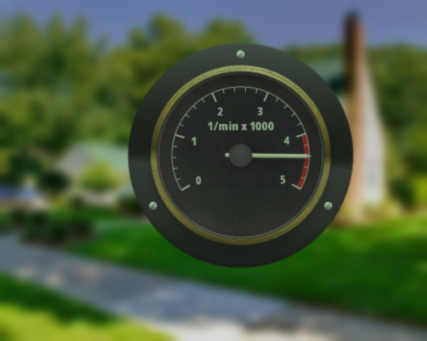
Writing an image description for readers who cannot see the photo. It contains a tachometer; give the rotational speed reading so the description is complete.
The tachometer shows 4400 rpm
